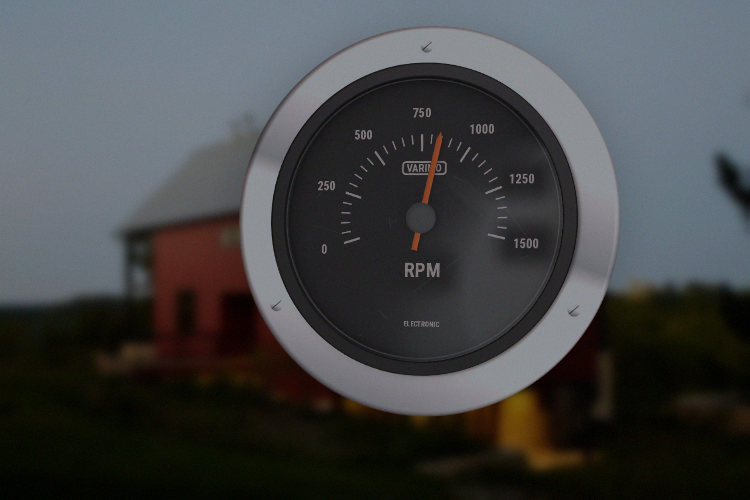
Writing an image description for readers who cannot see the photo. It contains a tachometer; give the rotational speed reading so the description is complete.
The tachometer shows 850 rpm
